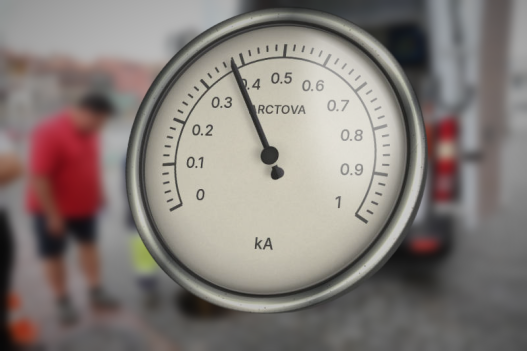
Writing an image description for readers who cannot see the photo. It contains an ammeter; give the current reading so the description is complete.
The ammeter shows 0.38 kA
